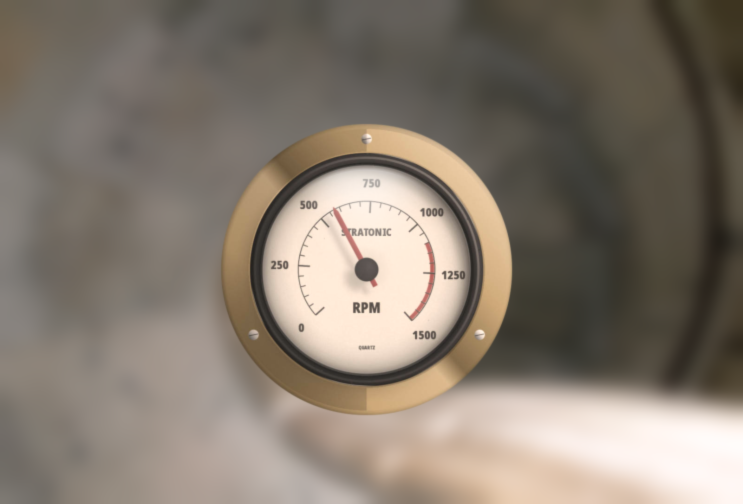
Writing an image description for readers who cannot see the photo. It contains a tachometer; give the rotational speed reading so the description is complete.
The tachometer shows 575 rpm
